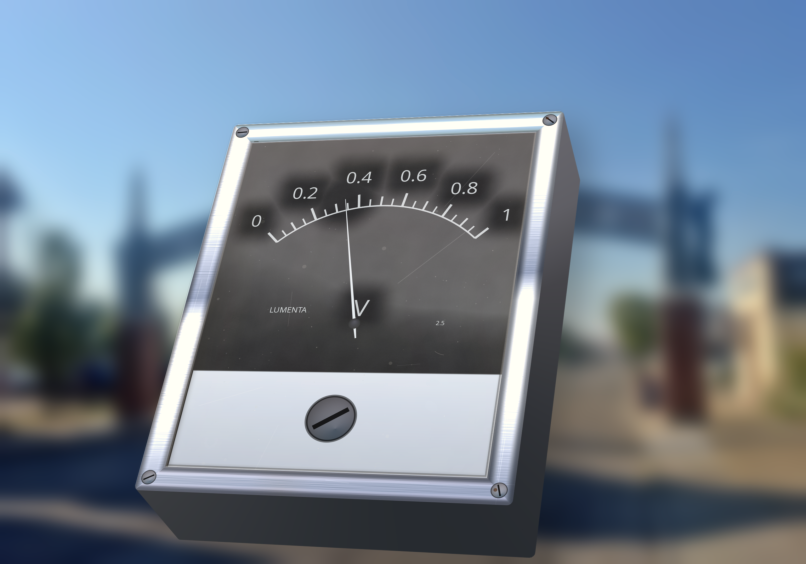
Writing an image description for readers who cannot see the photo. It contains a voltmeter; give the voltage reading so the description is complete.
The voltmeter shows 0.35 V
